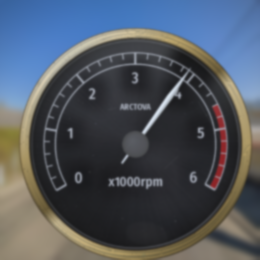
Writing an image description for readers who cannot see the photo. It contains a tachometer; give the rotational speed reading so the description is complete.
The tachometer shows 3900 rpm
